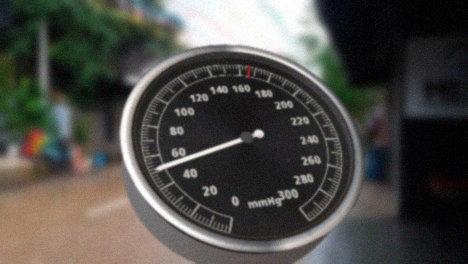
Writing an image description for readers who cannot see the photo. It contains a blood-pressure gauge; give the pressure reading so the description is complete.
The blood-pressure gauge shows 50 mmHg
